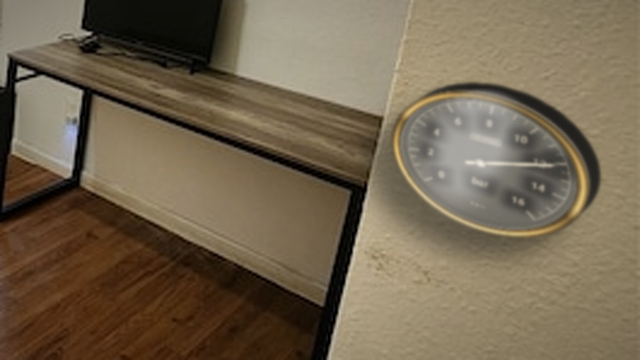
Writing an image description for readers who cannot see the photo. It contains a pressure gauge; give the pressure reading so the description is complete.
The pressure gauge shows 12 bar
